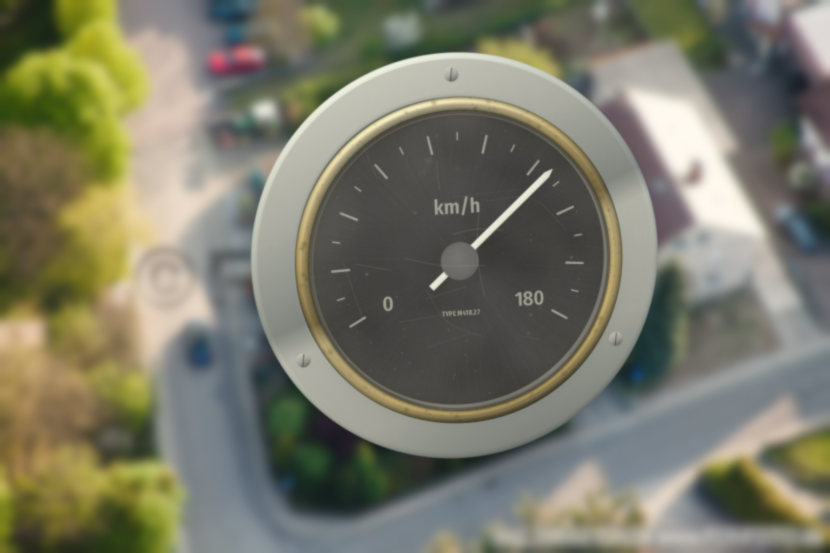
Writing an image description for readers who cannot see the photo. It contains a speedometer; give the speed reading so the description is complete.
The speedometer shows 125 km/h
